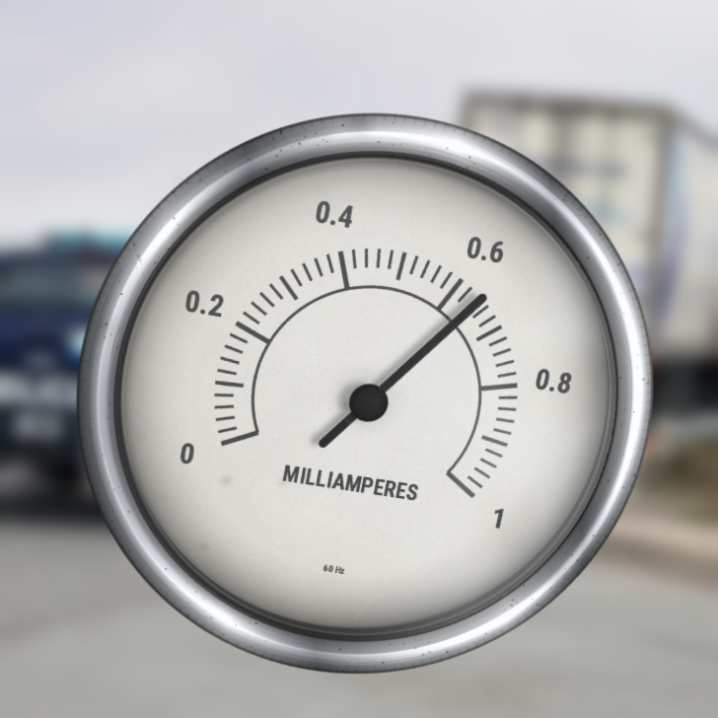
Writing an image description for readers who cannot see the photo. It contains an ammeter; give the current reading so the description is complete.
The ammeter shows 0.64 mA
